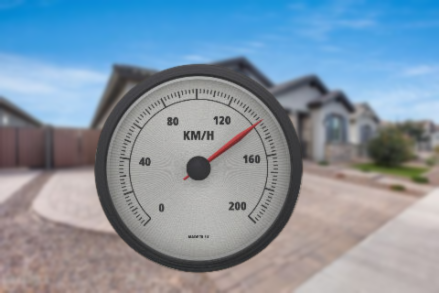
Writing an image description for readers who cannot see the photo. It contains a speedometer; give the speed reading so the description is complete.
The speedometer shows 140 km/h
